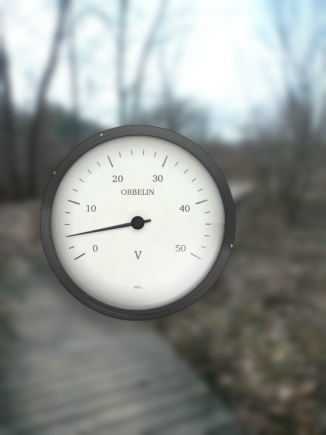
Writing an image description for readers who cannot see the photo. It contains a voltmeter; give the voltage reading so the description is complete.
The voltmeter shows 4 V
